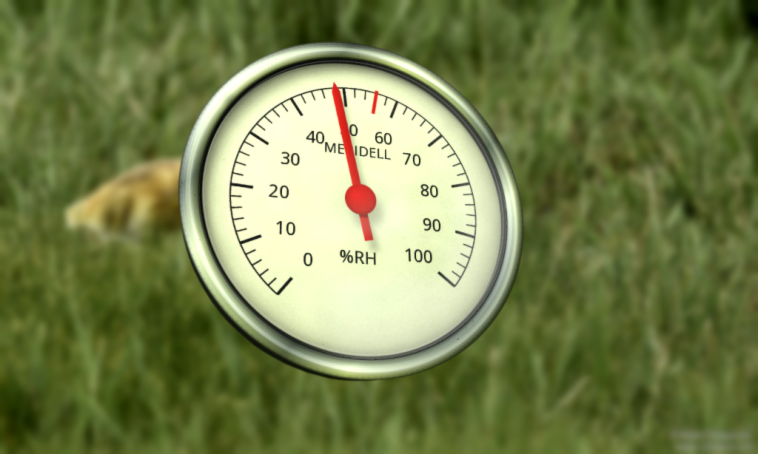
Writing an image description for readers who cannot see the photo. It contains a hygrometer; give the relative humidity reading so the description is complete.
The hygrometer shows 48 %
